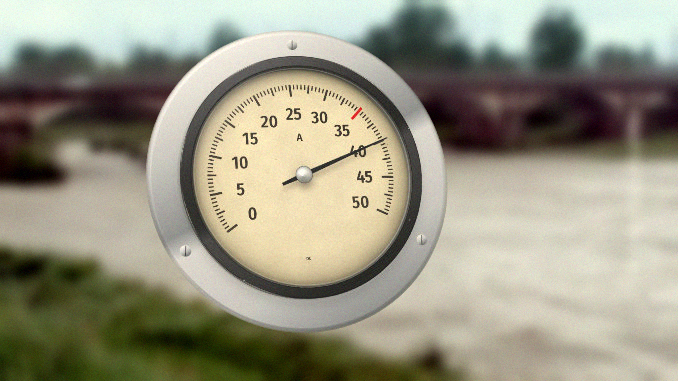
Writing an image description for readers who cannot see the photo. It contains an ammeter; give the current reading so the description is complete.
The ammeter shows 40 A
